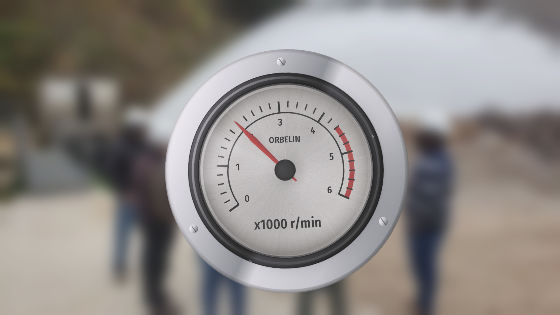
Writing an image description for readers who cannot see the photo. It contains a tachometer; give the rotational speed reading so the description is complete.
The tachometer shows 2000 rpm
